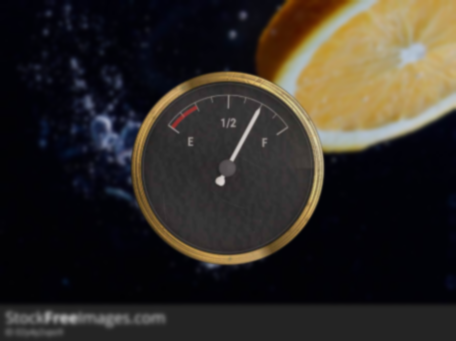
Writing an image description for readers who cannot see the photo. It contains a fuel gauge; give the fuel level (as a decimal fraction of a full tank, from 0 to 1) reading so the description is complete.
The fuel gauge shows 0.75
